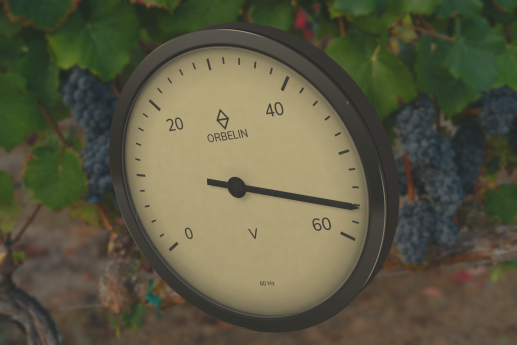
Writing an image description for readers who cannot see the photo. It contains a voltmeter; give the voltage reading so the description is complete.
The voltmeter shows 56 V
